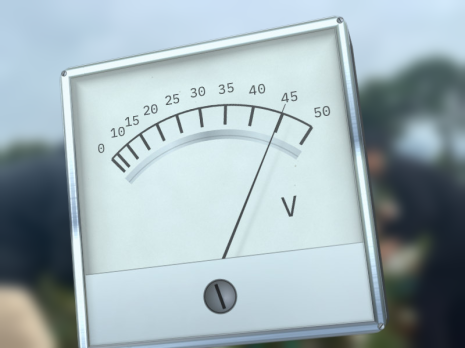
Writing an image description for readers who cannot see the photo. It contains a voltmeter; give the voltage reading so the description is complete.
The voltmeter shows 45 V
